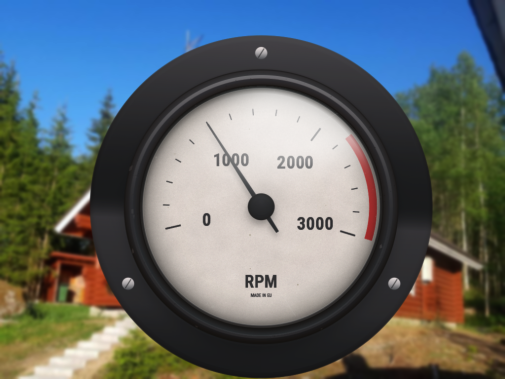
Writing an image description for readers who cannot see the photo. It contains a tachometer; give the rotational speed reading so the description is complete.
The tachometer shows 1000 rpm
